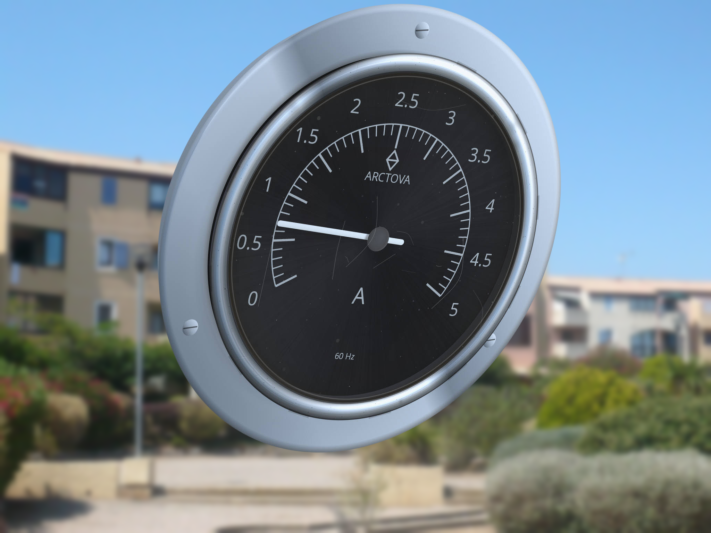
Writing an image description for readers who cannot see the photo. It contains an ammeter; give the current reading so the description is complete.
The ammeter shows 0.7 A
